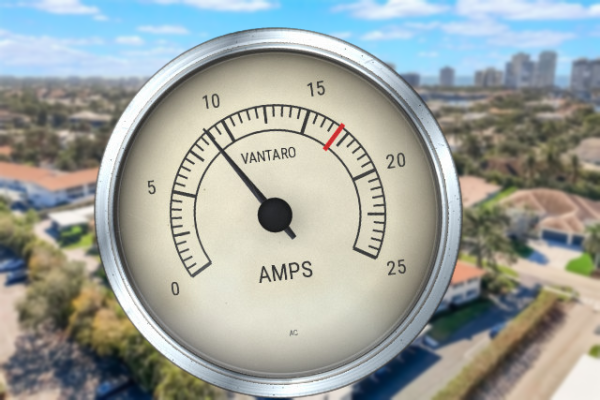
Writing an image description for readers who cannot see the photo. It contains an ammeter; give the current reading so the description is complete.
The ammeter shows 9 A
